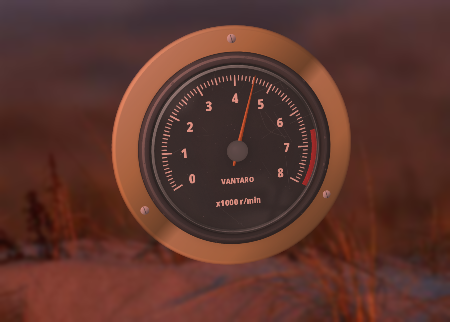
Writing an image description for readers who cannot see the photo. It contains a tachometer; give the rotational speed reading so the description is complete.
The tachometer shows 4500 rpm
